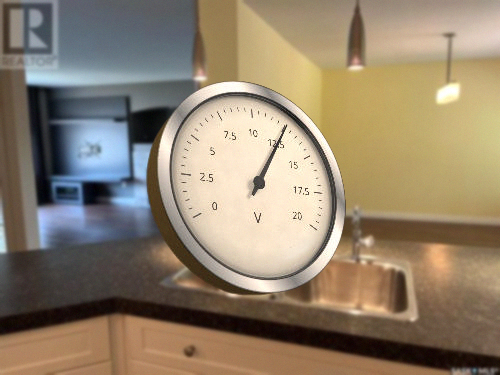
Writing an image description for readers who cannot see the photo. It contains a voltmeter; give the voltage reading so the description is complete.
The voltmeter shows 12.5 V
